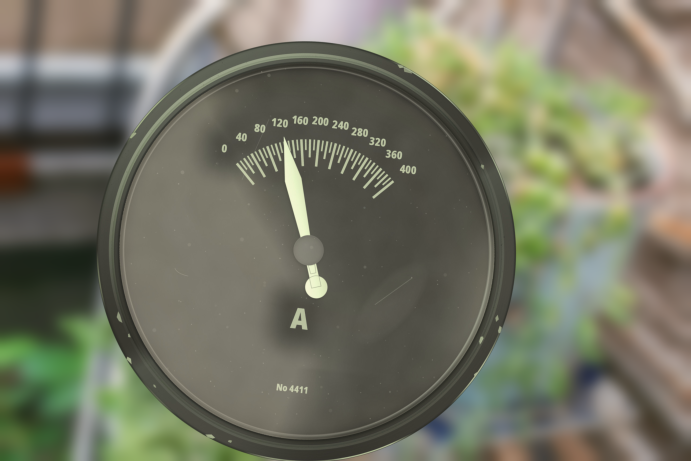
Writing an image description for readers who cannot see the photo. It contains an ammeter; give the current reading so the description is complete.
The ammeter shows 120 A
